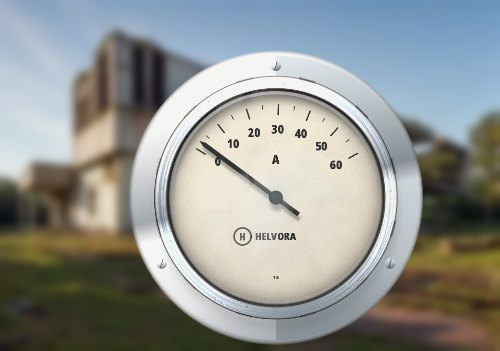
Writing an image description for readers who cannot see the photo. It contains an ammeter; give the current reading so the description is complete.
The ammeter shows 2.5 A
